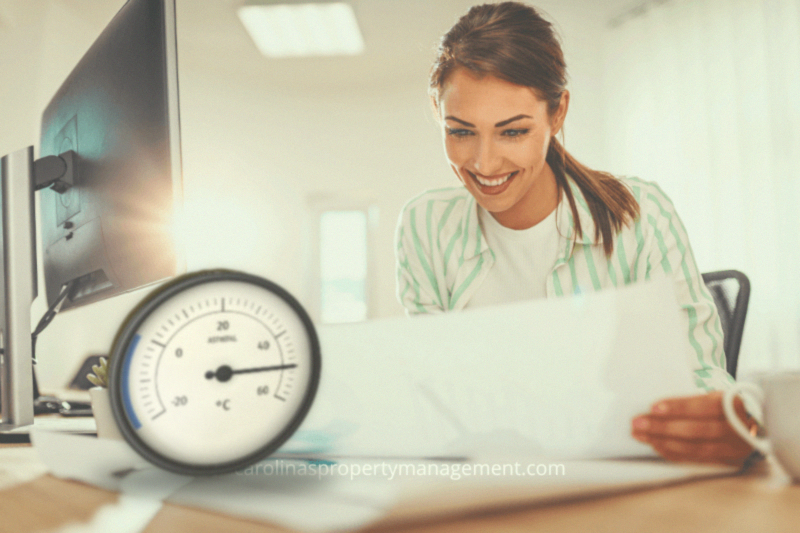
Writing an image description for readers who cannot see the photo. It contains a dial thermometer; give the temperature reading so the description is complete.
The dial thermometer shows 50 °C
